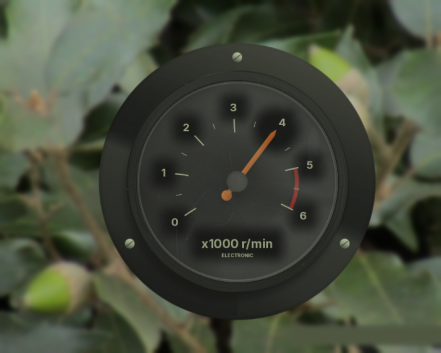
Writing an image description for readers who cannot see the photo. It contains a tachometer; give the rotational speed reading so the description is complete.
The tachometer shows 4000 rpm
